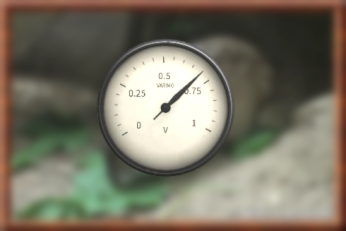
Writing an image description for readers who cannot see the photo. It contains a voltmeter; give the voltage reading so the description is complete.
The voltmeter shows 0.7 V
